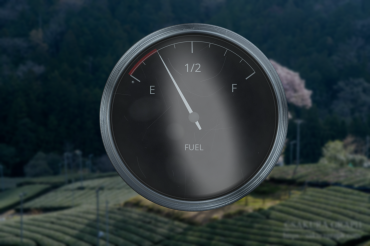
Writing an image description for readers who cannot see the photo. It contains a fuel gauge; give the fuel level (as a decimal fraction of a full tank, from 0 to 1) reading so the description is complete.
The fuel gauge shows 0.25
